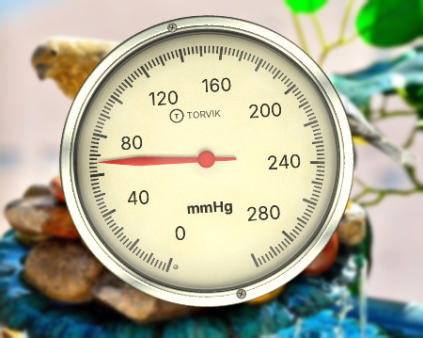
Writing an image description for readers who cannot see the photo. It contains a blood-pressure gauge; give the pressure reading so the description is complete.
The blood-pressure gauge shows 66 mmHg
